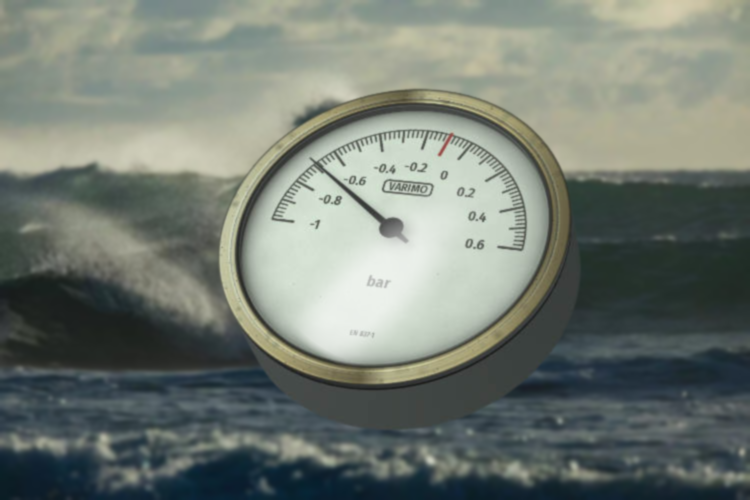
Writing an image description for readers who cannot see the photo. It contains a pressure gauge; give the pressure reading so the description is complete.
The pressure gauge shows -0.7 bar
